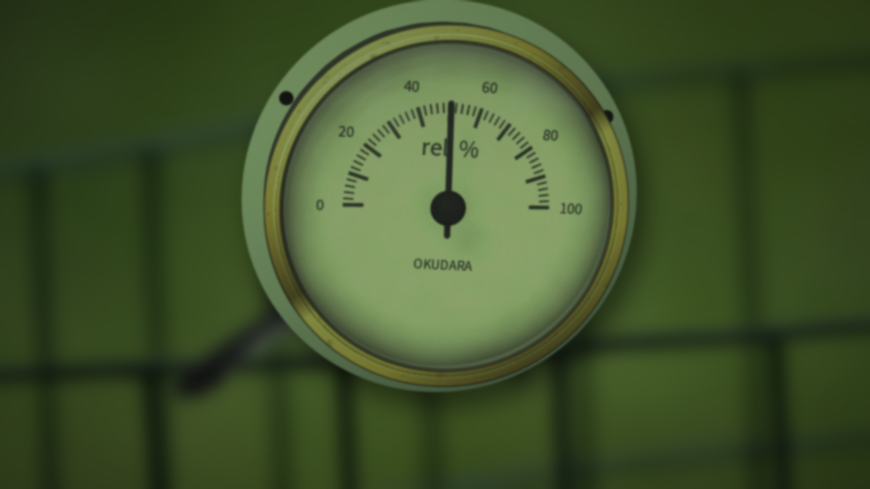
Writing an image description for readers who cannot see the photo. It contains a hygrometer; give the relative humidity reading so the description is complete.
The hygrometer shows 50 %
